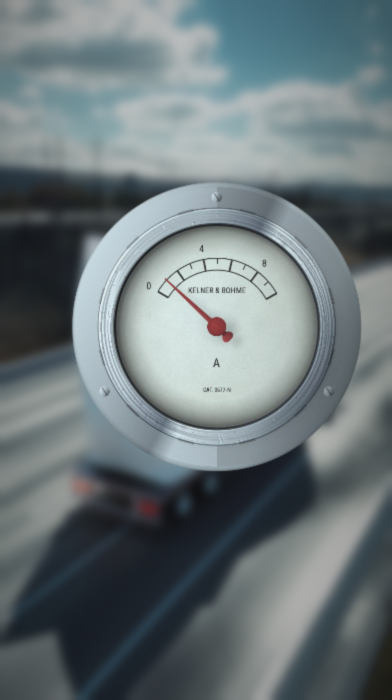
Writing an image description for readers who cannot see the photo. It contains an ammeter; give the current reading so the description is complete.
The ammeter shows 1 A
